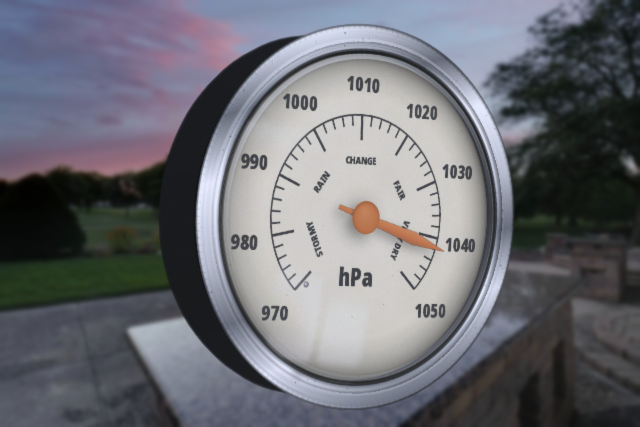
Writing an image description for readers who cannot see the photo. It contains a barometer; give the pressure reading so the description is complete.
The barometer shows 1042 hPa
